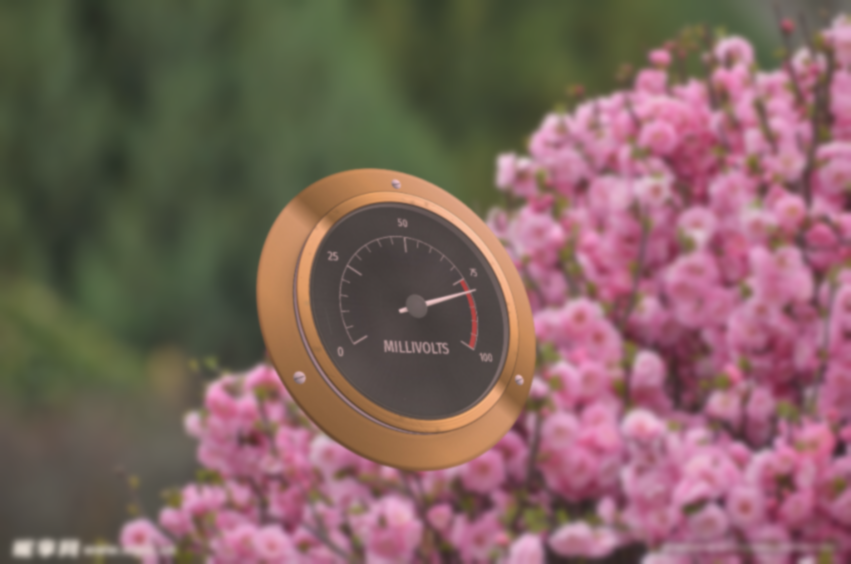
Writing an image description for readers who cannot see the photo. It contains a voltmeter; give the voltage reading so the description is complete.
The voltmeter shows 80 mV
